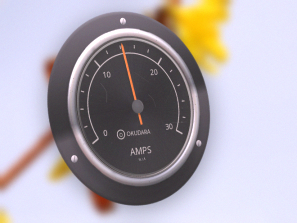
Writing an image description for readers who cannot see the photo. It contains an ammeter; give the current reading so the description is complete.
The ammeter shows 14 A
